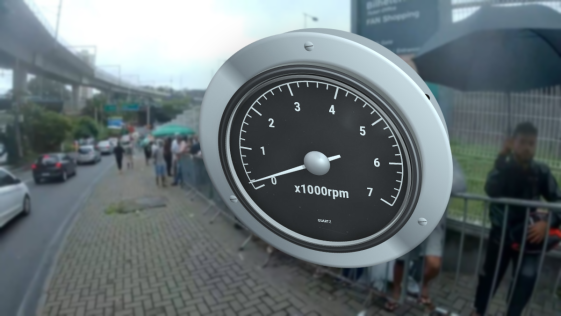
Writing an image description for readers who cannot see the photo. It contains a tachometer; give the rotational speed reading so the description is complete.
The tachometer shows 200 rpm
